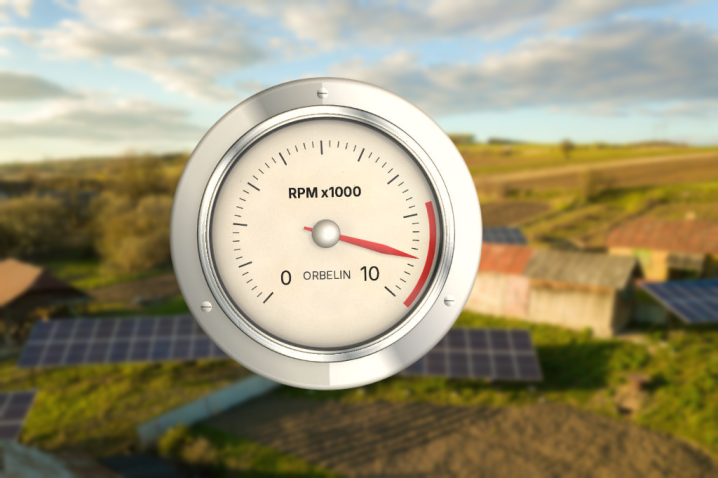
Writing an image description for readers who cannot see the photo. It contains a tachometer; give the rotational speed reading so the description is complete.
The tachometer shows 9000 rpm
